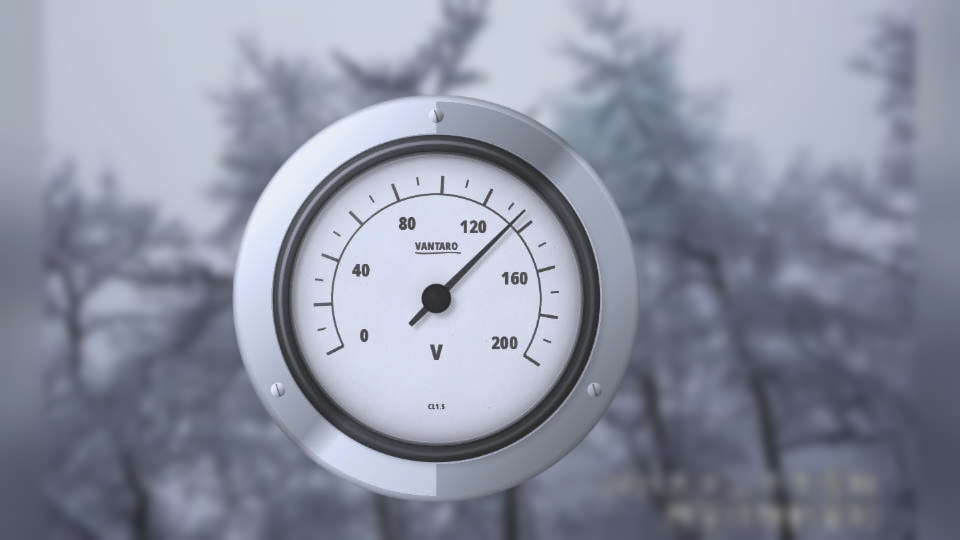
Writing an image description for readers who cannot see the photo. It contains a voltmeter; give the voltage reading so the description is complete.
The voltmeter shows 135 V
